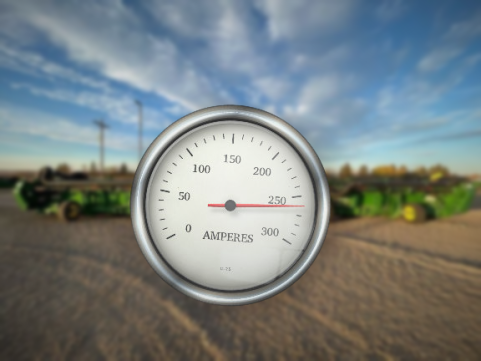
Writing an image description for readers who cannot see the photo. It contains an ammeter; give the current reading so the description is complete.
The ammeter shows 260 A
